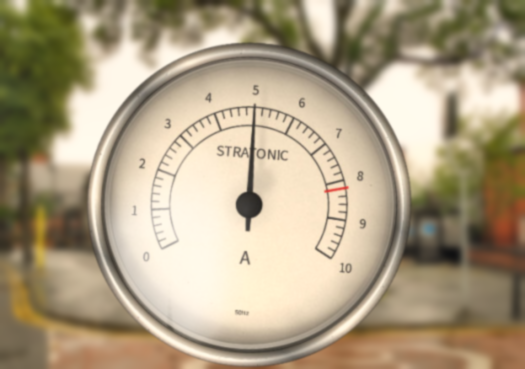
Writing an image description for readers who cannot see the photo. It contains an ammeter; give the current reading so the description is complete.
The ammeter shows 5 A
